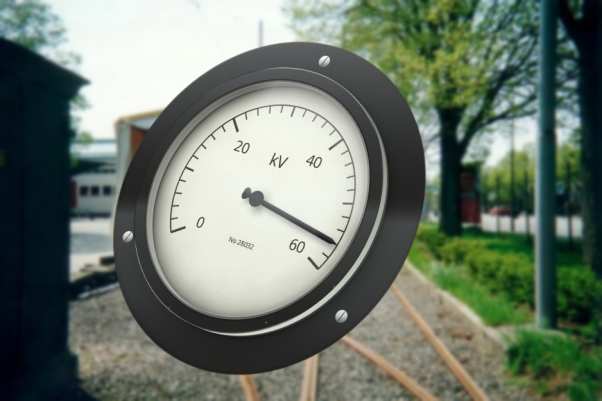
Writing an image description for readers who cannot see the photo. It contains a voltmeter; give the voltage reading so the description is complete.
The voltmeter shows 56 kV
